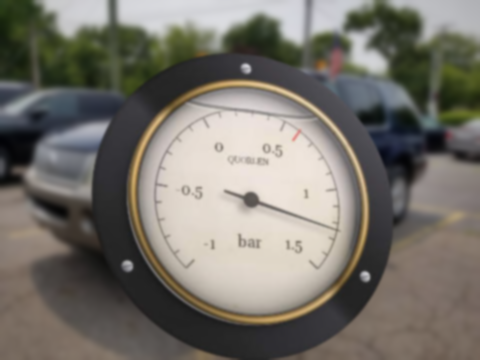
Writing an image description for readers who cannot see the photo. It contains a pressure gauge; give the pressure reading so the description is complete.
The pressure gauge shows 1.25 bar
